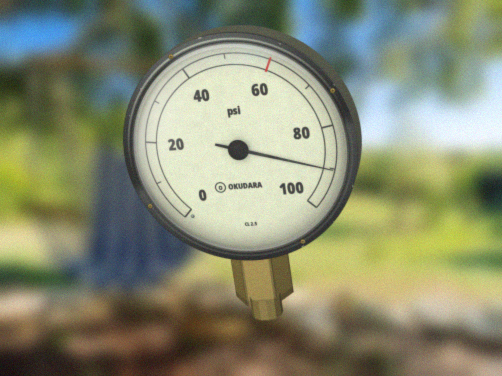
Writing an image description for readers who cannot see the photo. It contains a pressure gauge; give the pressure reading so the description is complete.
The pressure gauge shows 90 psi
